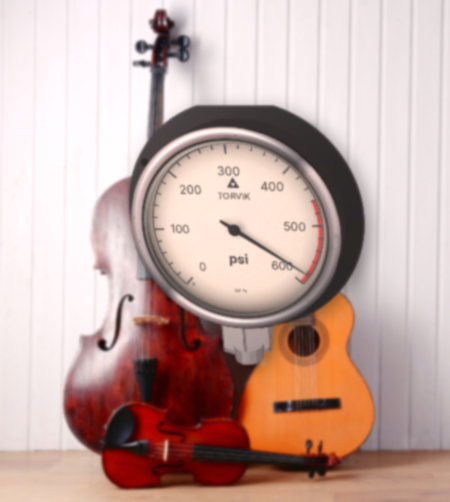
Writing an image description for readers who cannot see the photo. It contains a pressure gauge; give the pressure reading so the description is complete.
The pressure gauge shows 580 psi
